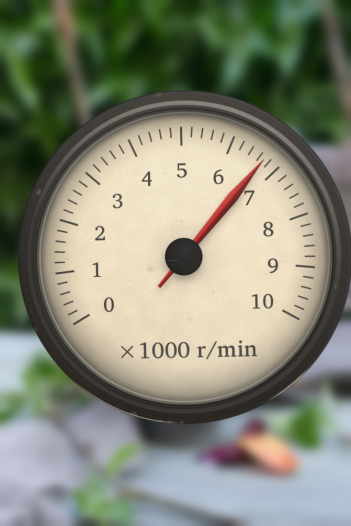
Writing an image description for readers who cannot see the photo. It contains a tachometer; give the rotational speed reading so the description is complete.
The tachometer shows 6700 rpm
